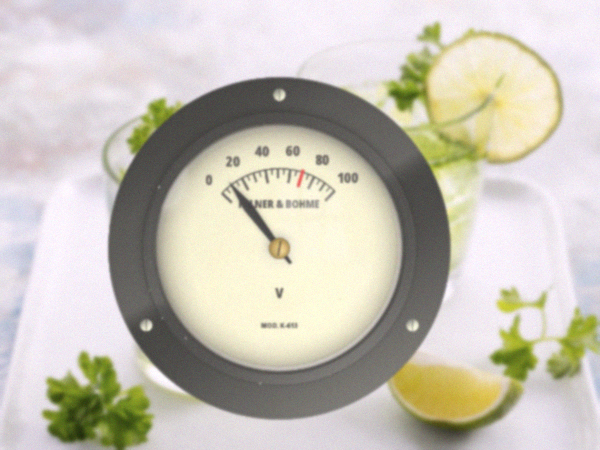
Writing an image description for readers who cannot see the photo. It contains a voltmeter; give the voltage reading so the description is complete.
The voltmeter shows 10 V
